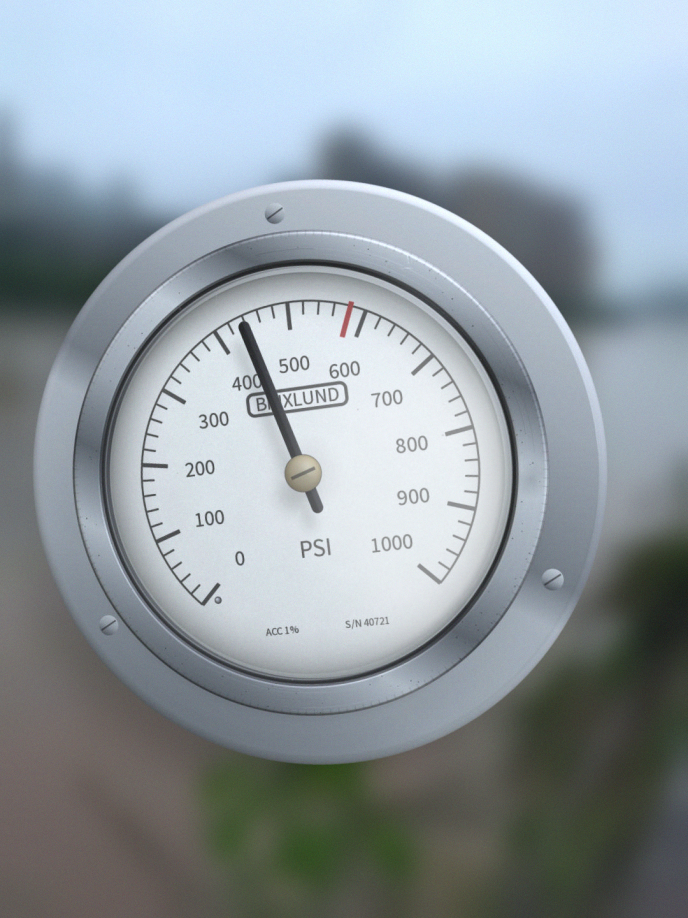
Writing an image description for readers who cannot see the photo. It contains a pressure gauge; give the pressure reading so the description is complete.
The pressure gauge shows 440 psi
